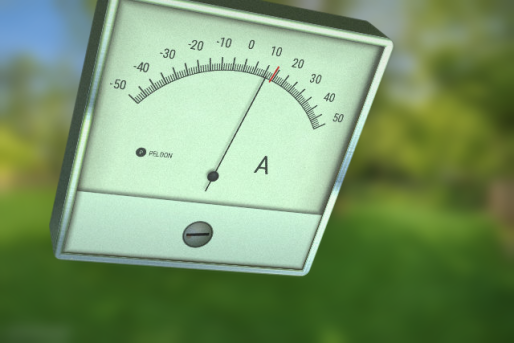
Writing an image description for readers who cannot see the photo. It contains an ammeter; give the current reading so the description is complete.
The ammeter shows 10 A
